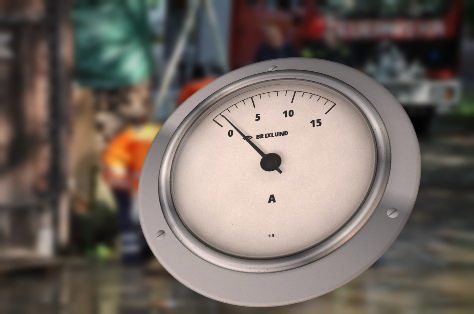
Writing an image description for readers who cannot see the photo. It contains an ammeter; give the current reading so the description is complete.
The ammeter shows 1 A
